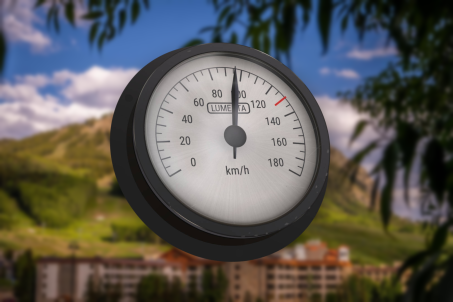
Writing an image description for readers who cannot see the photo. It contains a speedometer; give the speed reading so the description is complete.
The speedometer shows 95 km/h
